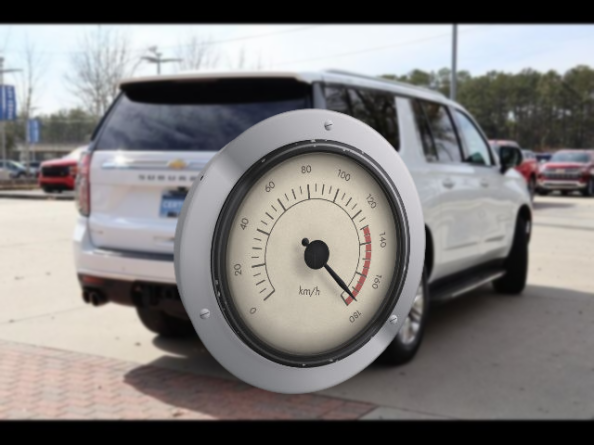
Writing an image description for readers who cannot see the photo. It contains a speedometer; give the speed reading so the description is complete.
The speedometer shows 175 km/h
